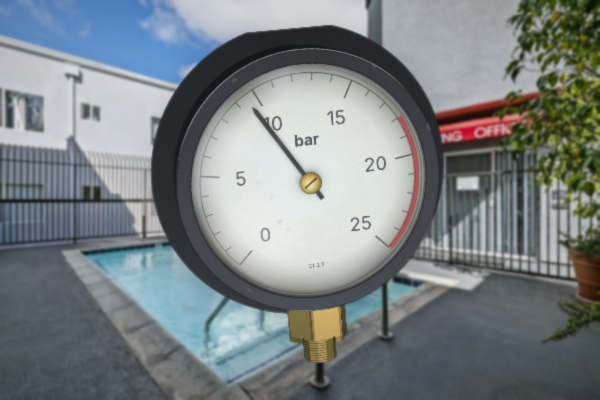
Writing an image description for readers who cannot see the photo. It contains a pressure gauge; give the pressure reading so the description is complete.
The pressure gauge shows 9.5 bar
